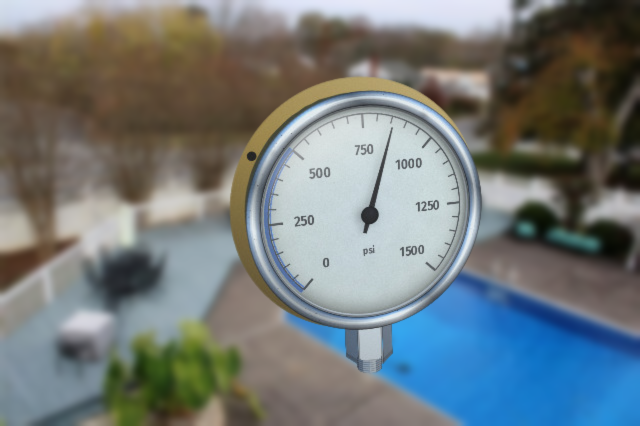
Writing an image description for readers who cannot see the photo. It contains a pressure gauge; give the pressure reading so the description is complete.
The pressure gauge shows 850 psi
